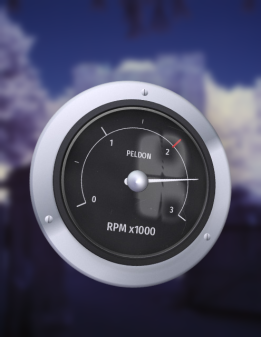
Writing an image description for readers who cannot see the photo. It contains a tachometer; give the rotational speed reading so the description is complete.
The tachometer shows 2500 rpm
